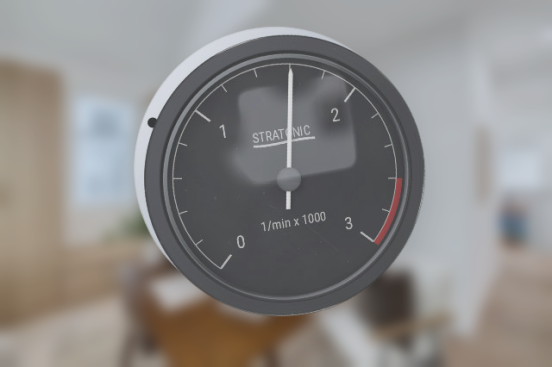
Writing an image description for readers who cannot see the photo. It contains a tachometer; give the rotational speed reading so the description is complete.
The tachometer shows 1600 rpm
